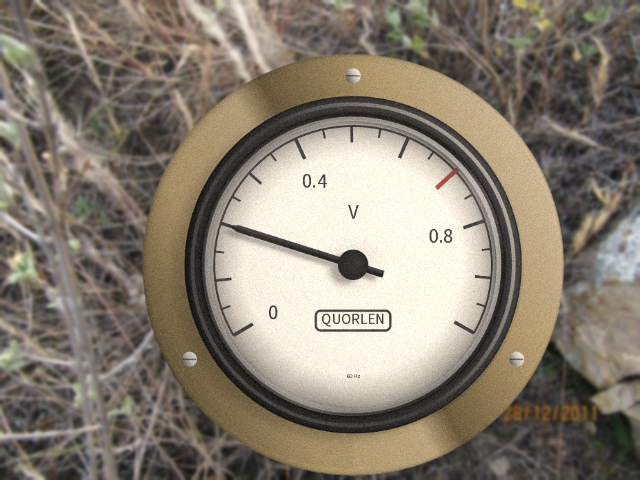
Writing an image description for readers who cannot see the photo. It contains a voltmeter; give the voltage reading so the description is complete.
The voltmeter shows 0.2 V
